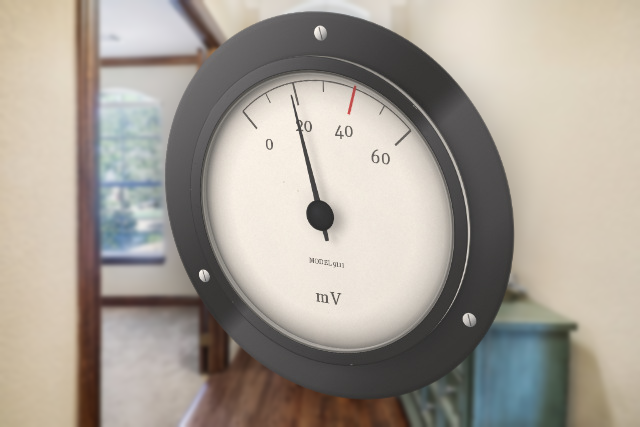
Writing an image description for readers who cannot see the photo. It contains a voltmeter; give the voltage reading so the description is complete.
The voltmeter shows 20 mV
